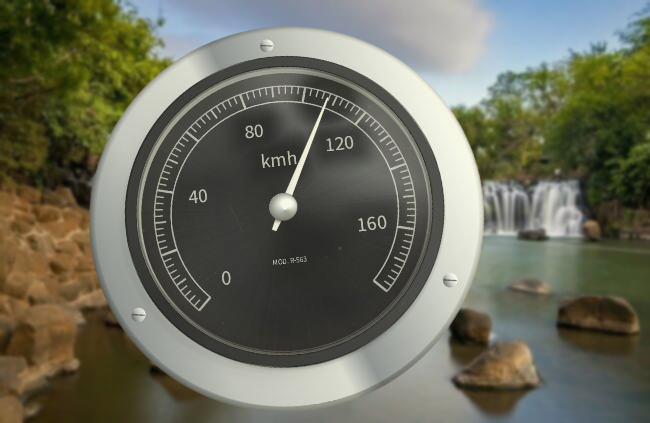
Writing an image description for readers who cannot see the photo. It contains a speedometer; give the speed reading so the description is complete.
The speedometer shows 108 km/h
